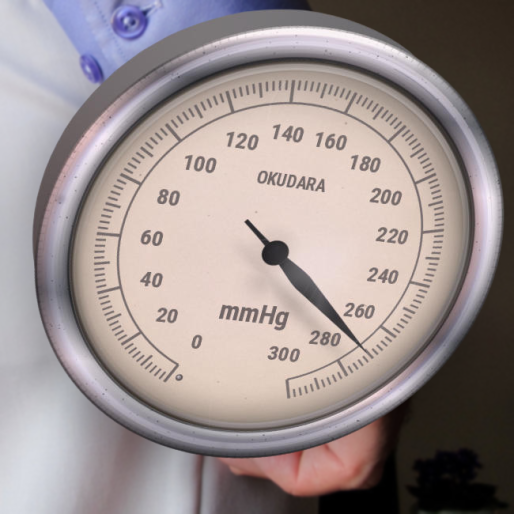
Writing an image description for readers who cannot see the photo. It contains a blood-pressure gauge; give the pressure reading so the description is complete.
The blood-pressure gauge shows 270 mmHg
